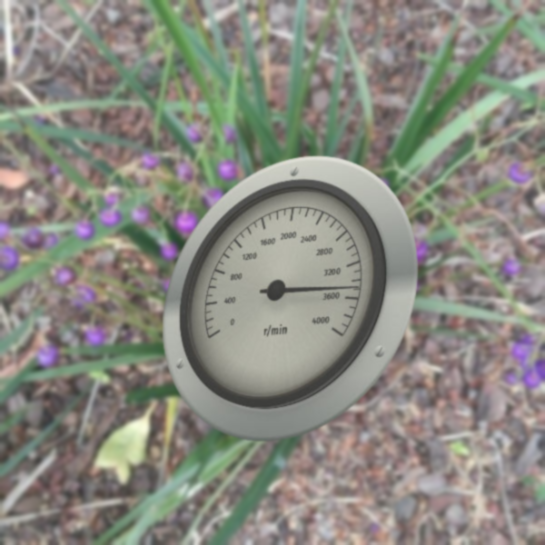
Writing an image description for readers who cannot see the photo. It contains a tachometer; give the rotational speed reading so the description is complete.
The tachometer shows 3500 rpm
